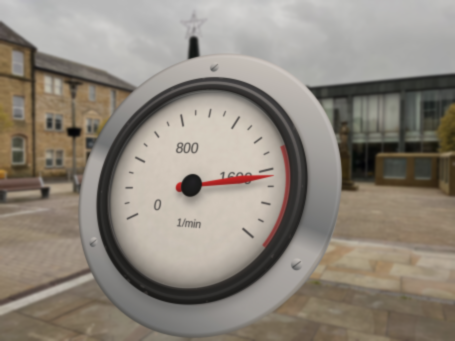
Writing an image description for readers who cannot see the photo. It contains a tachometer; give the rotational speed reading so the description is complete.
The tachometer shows 1650 rpm
